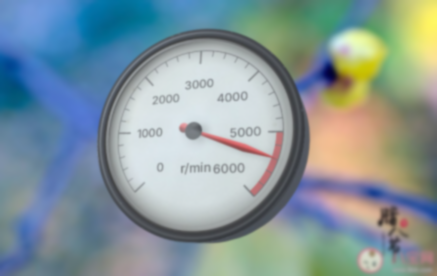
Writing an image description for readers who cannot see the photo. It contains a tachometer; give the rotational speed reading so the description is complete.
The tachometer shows 5400 rpm
